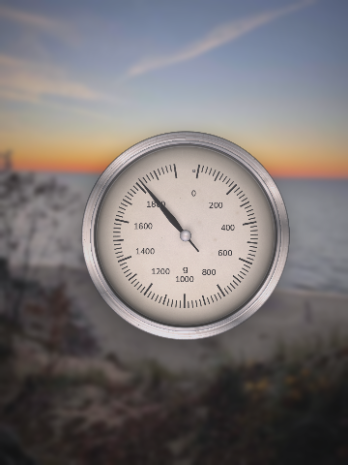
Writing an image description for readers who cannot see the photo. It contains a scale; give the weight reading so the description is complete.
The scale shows 1820 g
